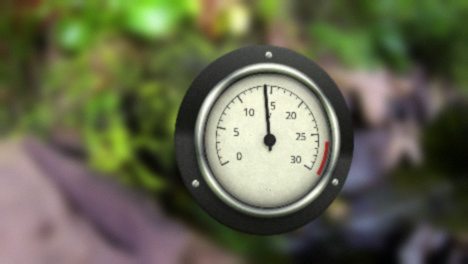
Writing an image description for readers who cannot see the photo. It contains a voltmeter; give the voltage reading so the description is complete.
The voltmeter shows 14 V
